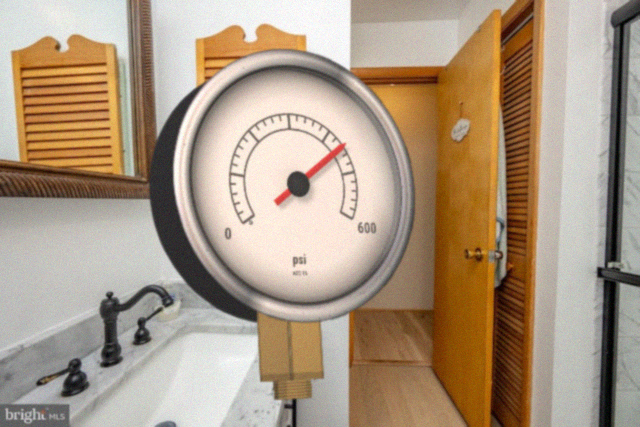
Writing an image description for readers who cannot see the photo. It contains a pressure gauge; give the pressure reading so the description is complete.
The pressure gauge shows 440 psi
